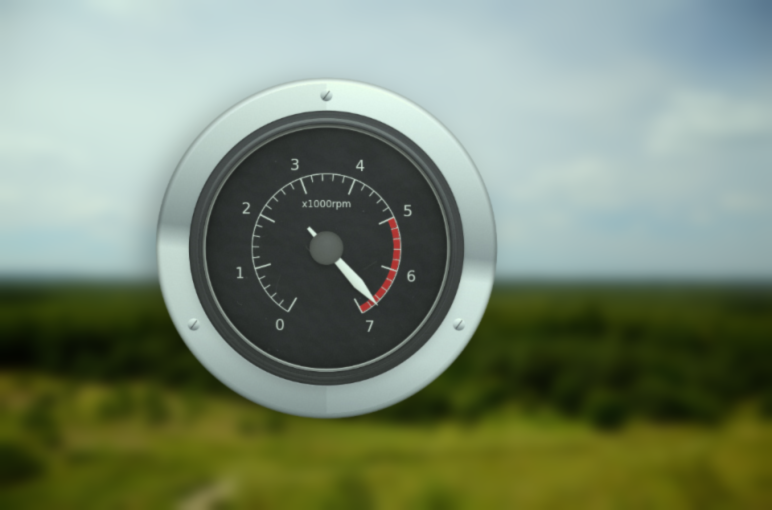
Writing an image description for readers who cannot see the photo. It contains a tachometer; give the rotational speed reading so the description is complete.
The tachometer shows 6700 rpm
